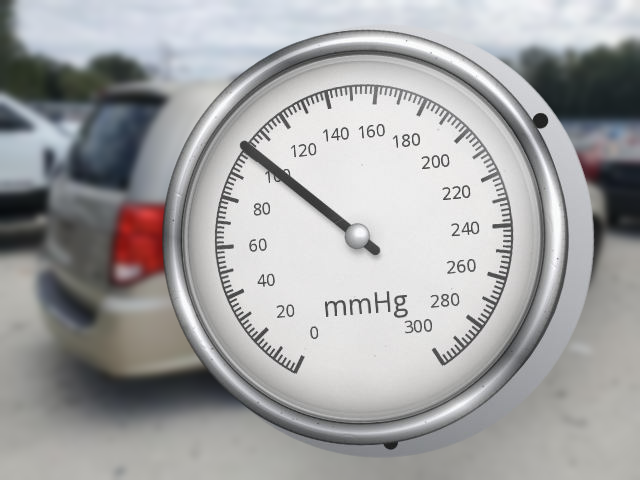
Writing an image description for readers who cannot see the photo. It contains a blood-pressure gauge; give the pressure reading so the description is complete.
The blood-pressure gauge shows 102 mmHg
